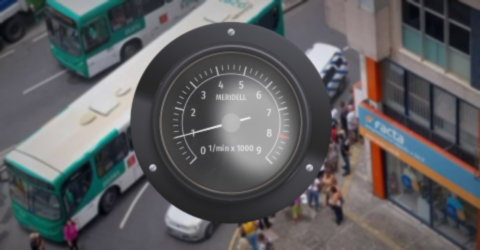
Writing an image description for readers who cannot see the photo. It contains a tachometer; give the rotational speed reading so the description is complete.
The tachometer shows 1000 rpm
